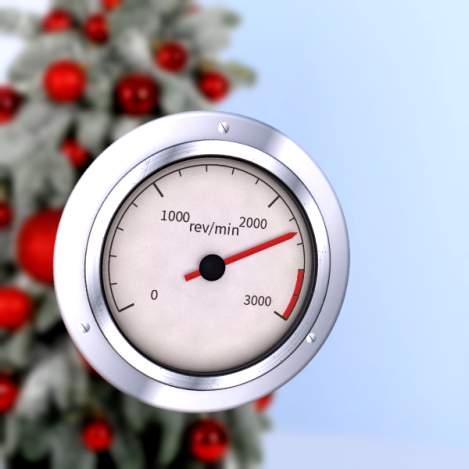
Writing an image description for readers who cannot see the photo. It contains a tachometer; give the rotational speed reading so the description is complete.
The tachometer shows 2300 rpm
